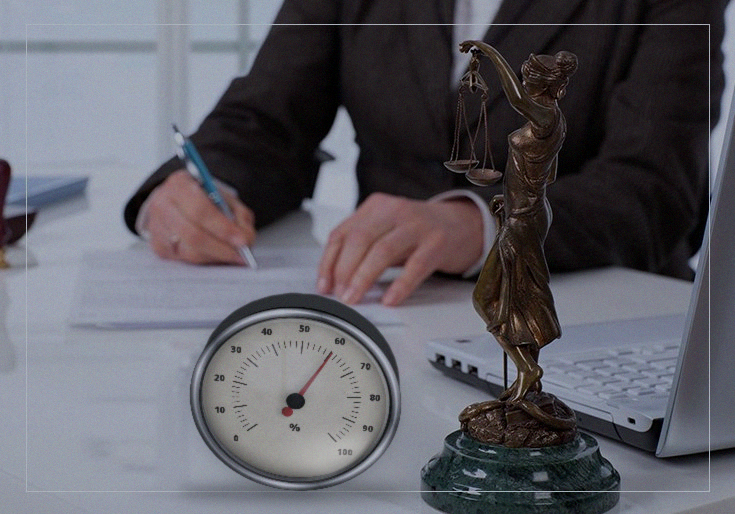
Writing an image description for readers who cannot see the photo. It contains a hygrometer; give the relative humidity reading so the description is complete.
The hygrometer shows 60 %
